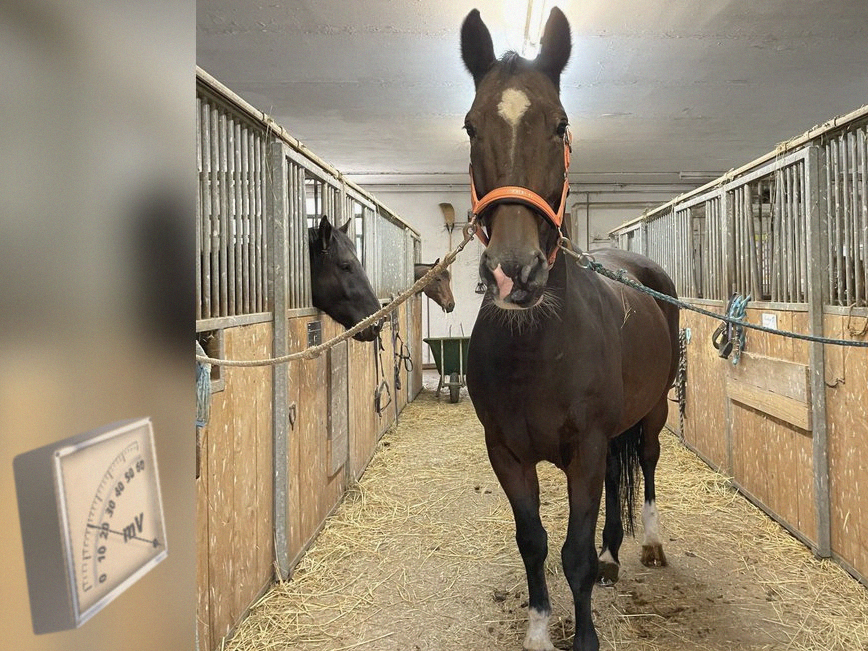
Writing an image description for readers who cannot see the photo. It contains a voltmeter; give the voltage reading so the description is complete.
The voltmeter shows 20 mV
